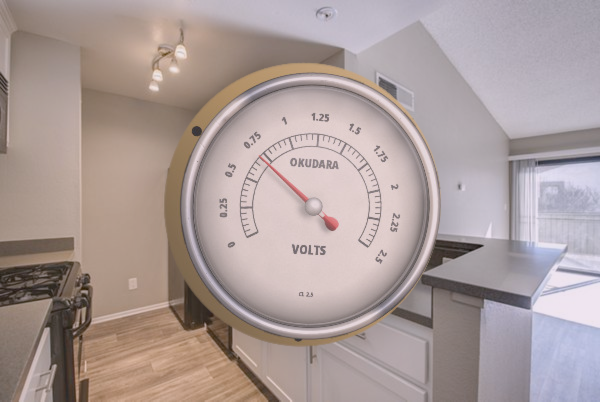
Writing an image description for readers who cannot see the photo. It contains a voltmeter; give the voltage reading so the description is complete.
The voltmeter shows 0.7 V
